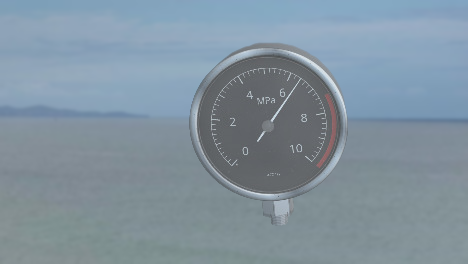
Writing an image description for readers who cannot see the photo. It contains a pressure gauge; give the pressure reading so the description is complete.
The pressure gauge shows 6.4 MPa
